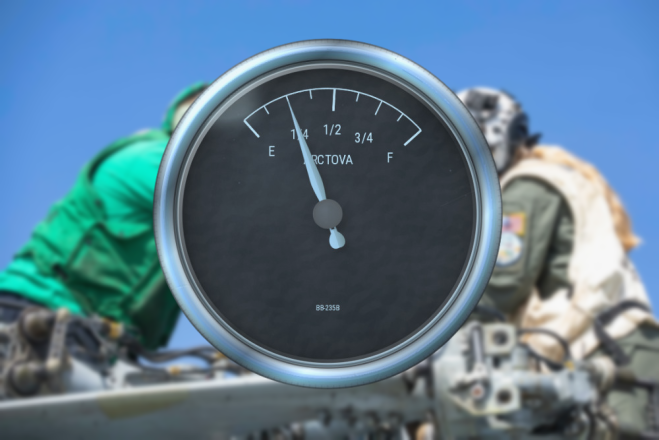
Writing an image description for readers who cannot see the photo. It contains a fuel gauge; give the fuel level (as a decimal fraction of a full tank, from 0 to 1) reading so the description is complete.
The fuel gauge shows 0.25
